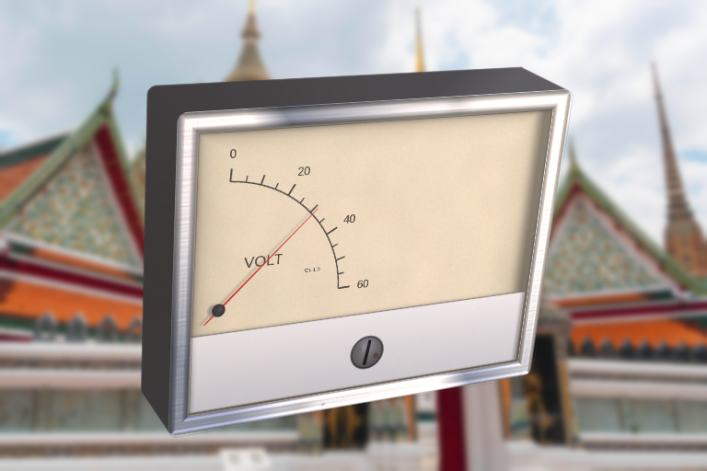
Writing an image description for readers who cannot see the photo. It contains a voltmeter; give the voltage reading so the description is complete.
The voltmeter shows 30 V
